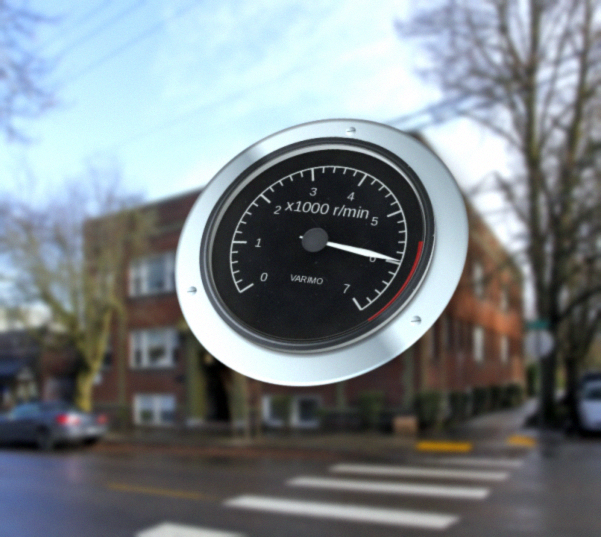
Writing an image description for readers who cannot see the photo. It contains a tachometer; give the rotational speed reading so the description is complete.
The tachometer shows 6000 rpm
